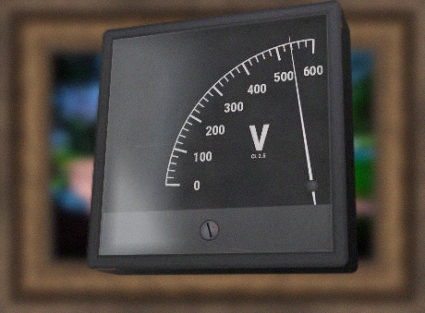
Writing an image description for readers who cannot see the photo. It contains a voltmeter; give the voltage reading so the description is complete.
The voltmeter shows 540 V
